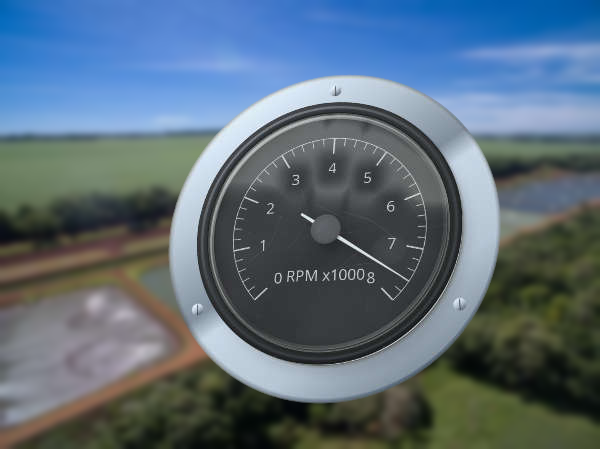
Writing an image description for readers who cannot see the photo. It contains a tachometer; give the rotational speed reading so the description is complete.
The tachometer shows 7600 rpm
